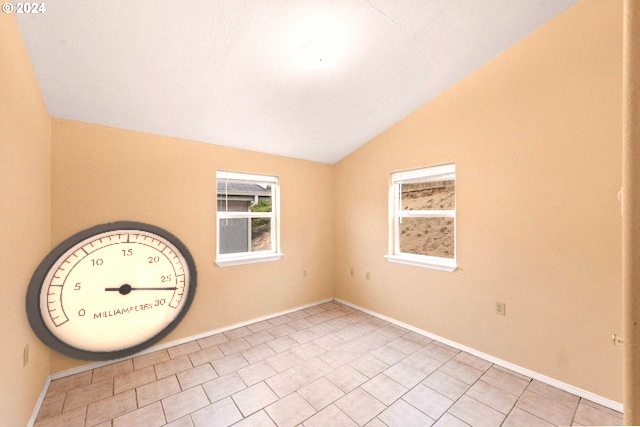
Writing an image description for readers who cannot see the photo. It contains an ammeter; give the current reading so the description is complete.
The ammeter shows 27 mA
